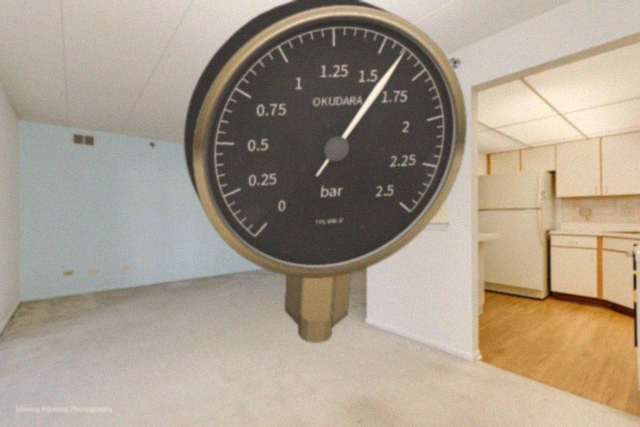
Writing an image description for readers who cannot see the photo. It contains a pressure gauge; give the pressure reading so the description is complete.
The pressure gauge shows 1.6 bar
